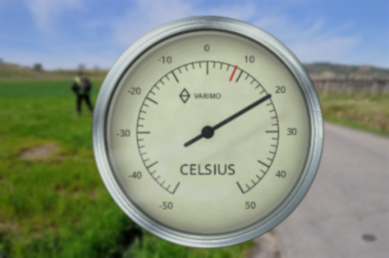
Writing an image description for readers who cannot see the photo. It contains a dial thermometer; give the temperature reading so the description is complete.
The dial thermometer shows 20 °C
